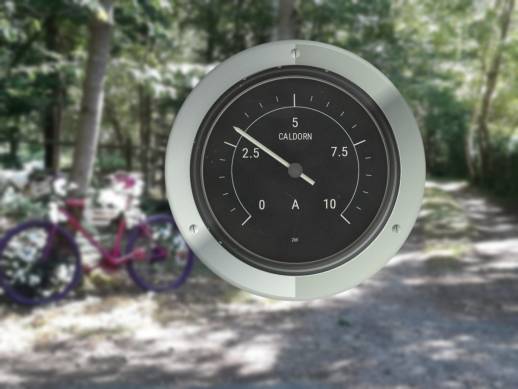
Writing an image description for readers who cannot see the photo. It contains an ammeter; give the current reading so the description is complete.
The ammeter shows 3 A
